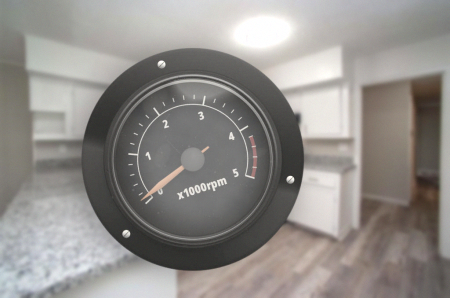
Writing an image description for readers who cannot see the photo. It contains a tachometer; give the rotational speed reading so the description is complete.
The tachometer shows 100 rpm
